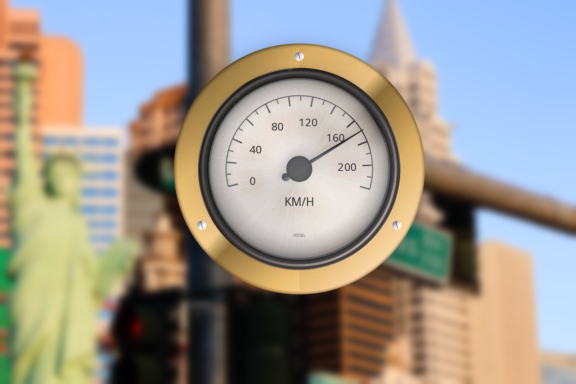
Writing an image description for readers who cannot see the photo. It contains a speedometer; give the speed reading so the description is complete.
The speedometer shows 170 km/h
